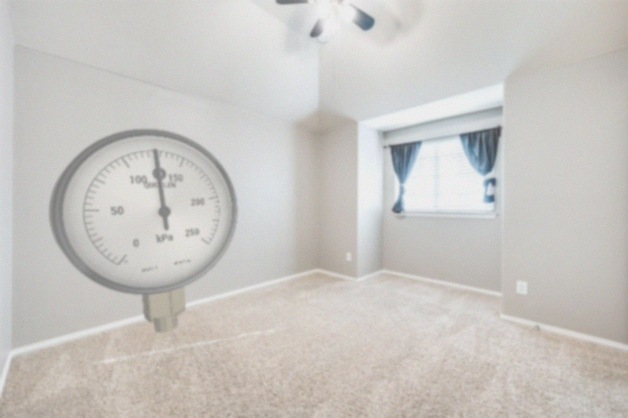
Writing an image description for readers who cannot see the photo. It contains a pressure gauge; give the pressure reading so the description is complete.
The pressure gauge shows 125 kPa
